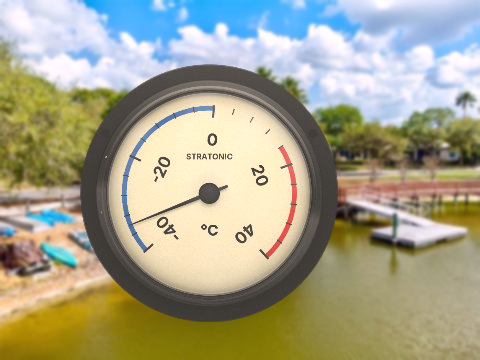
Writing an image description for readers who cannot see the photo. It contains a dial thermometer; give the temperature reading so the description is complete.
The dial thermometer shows -34 °C
